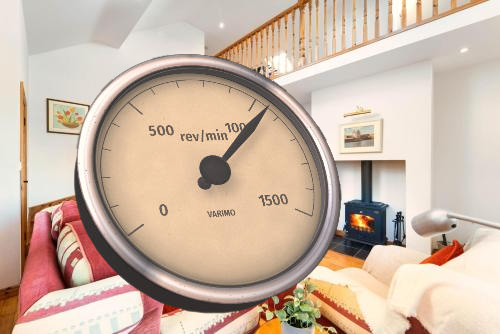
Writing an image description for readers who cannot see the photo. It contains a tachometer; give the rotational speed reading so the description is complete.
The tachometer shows 1050 rpm
